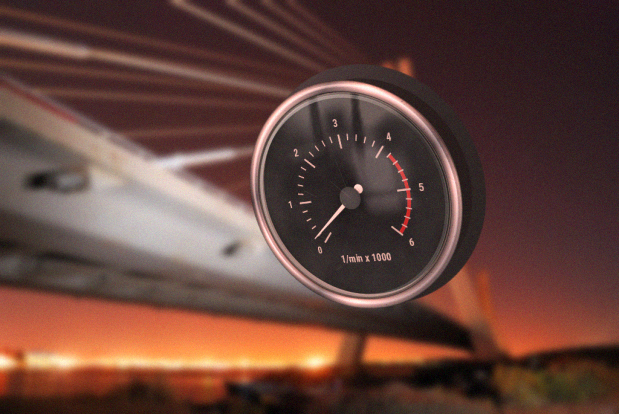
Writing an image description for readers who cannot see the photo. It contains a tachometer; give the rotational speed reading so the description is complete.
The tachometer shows 200 rpm
